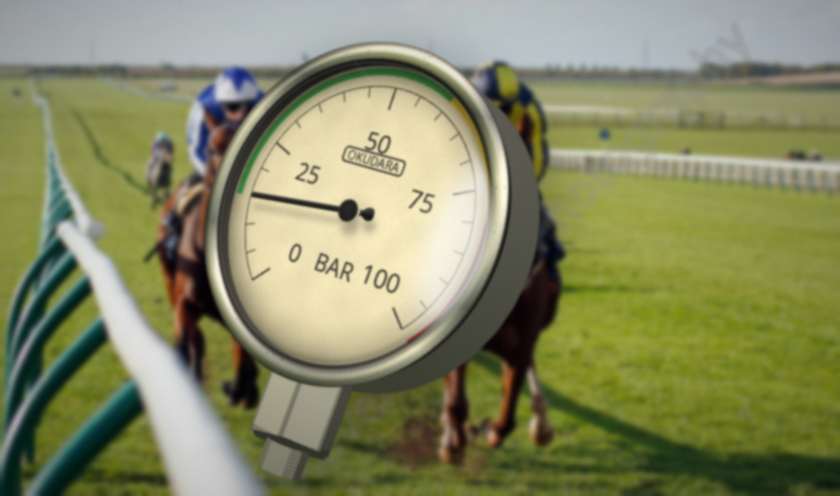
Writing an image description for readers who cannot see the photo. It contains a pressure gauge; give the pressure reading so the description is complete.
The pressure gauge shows 15 bar
